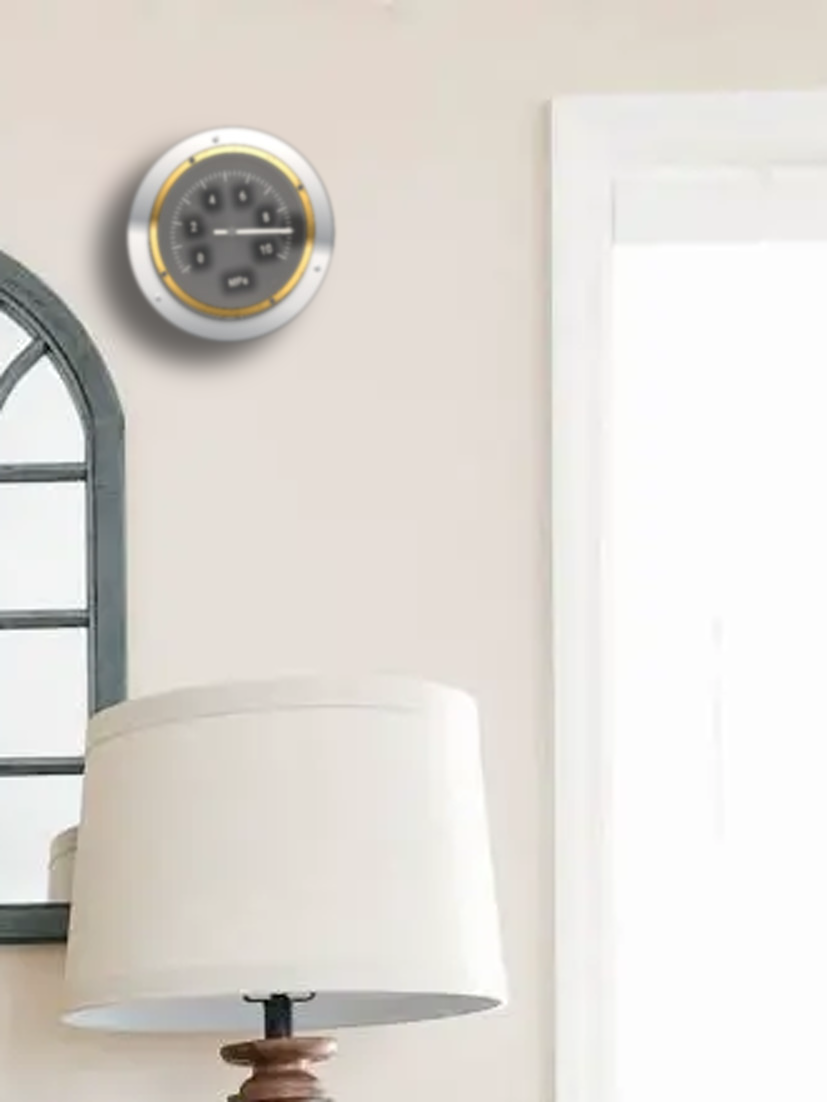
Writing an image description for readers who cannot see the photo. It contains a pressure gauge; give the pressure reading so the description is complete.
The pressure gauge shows 9 MPa
